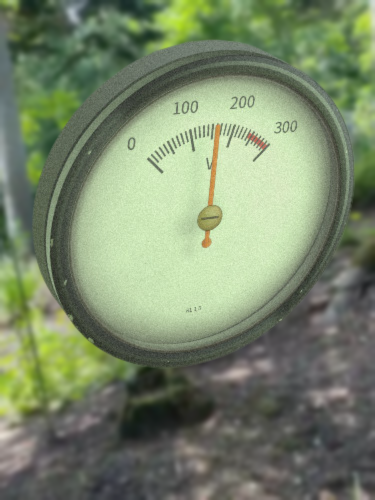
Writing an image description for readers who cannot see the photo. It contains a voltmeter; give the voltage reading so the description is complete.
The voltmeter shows 150 V
